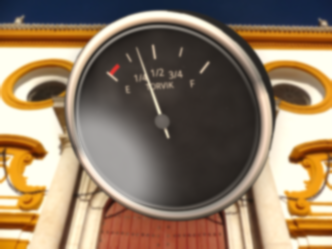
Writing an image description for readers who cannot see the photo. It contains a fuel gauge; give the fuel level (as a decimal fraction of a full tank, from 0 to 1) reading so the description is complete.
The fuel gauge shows 0.375
